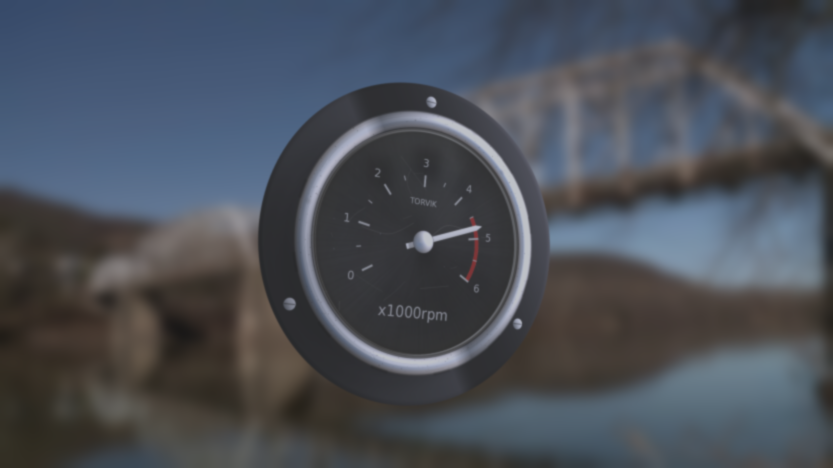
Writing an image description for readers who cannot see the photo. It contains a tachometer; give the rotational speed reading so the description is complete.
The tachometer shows 4750 rpm
